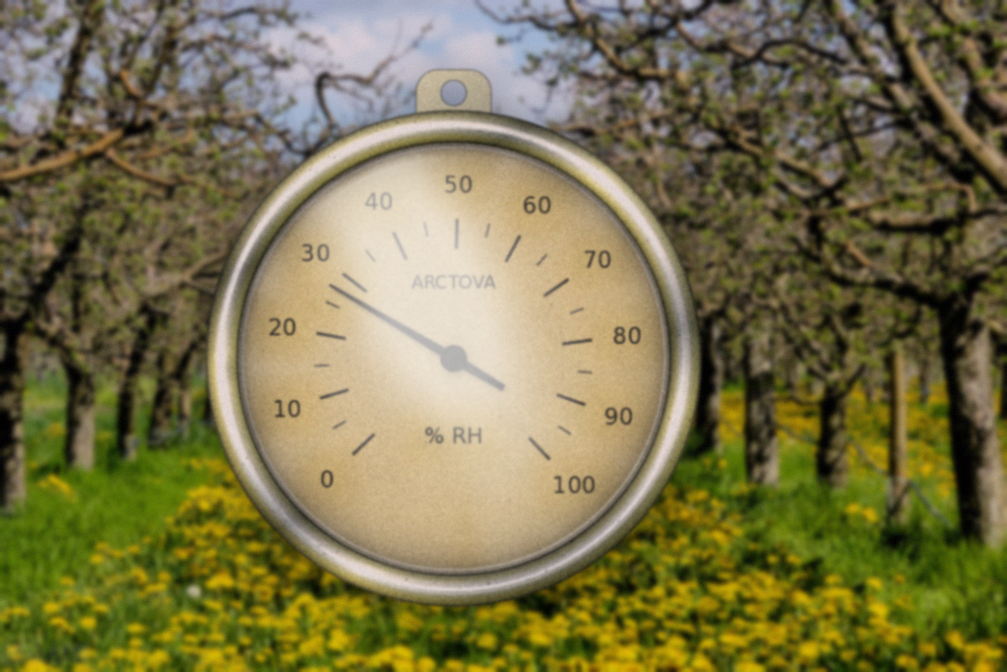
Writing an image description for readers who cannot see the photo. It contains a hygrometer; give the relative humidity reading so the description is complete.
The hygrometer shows 27.5 %
